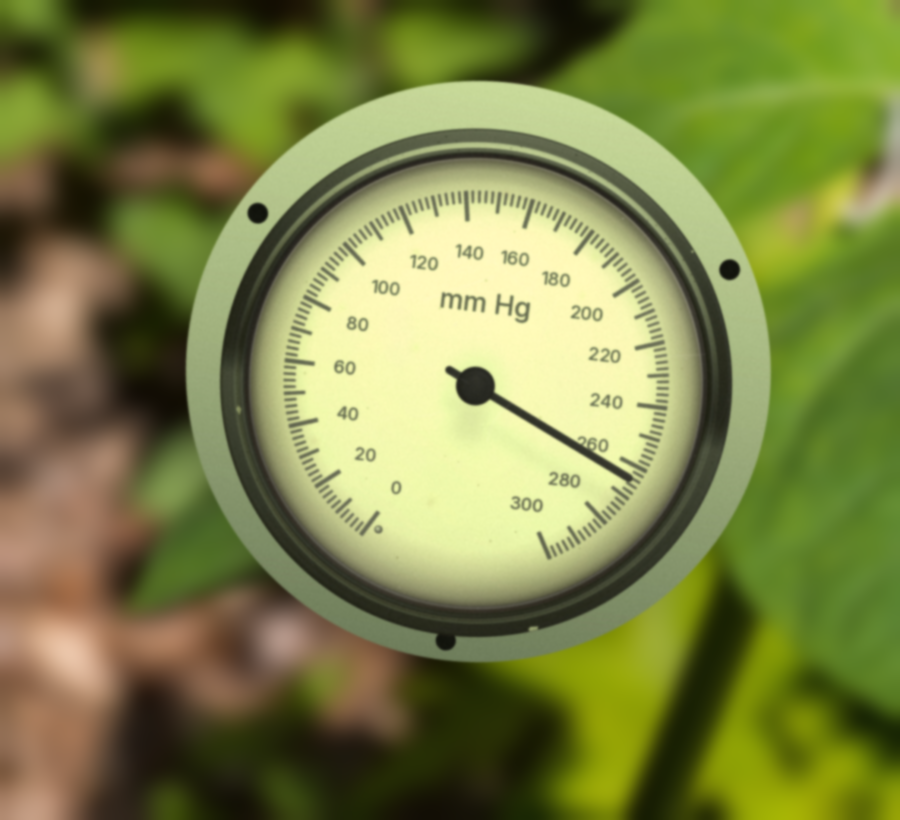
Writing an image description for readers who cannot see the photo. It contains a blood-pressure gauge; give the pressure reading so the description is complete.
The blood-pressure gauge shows 264 mmHg
